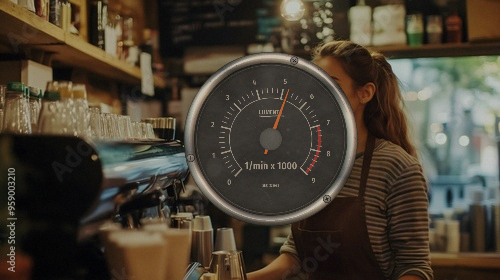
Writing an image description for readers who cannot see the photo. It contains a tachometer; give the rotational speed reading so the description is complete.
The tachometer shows 5200 rpm
